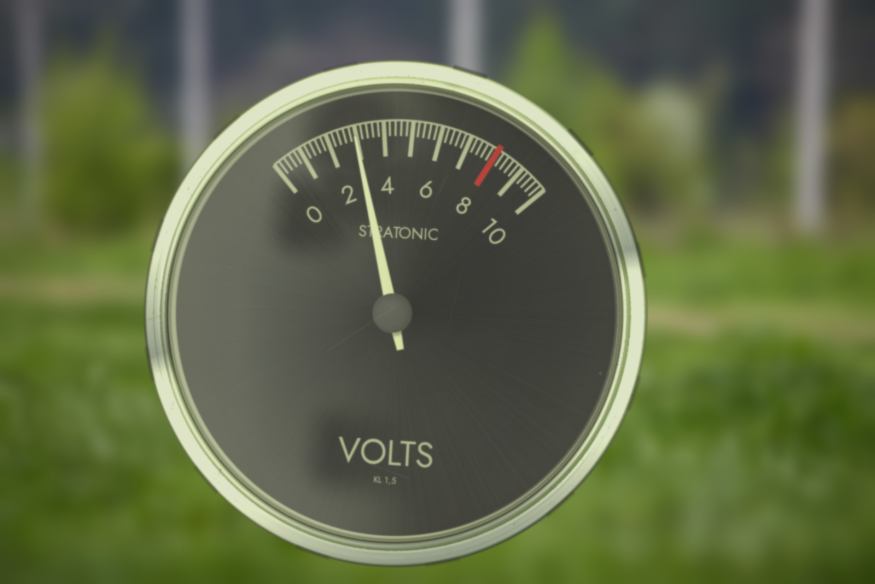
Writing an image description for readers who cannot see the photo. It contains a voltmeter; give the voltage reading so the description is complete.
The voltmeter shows 3 V
